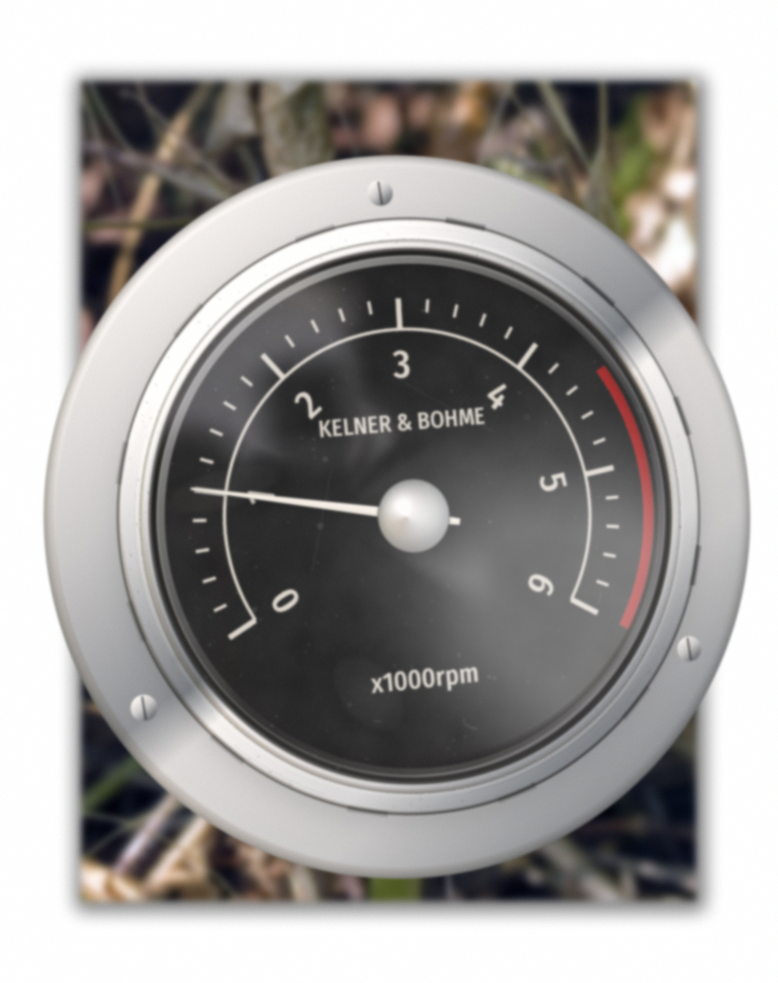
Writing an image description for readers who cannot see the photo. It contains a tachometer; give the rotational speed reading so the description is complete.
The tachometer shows 1000 rpm
